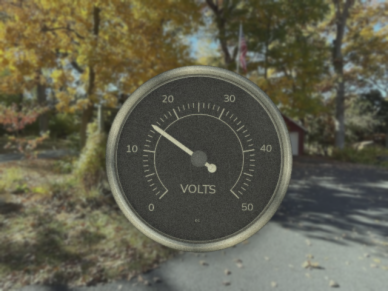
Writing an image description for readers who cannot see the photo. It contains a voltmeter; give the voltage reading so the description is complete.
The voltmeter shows 15 V
